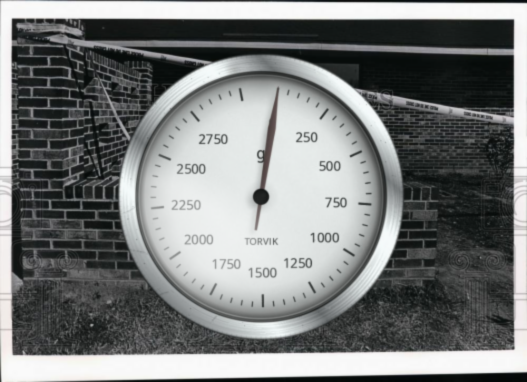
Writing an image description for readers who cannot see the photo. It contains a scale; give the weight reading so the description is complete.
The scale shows 0 g
